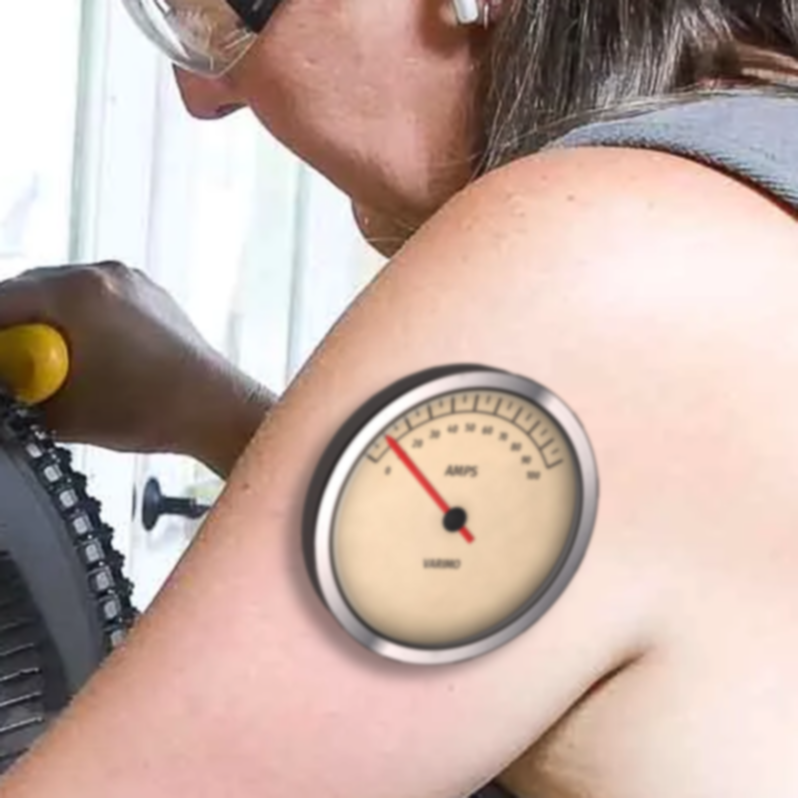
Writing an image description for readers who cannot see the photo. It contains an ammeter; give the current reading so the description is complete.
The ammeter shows 10 A
